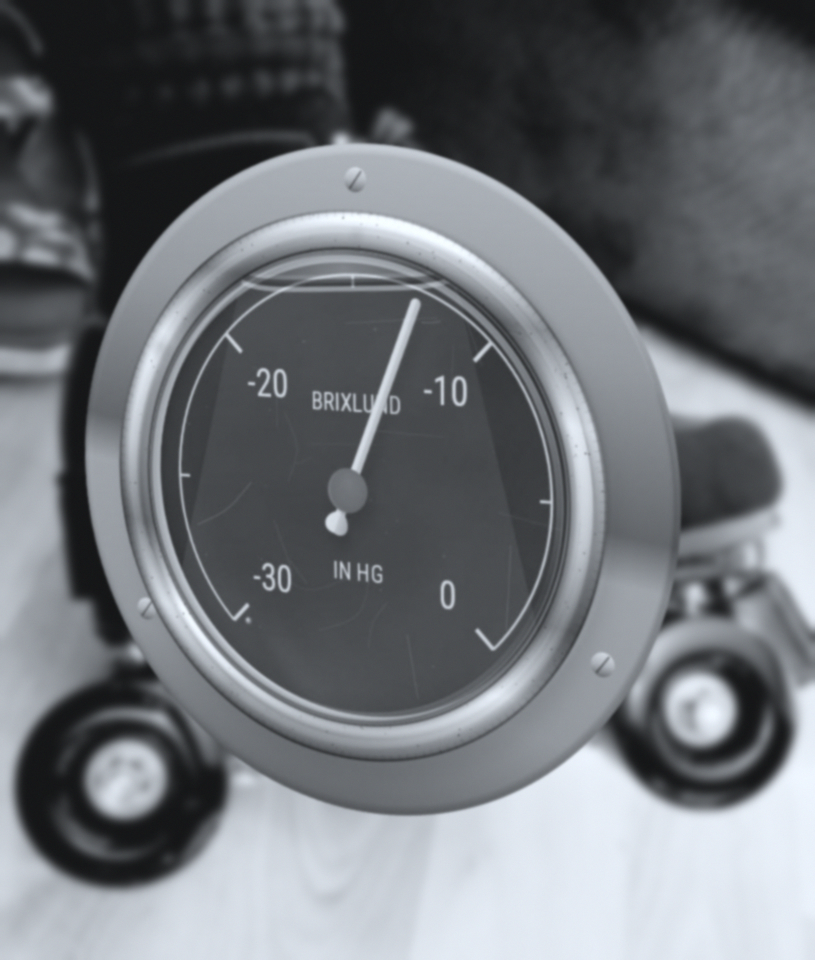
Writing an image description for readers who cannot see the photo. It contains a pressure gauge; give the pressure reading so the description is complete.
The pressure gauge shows -12.5 inHg
